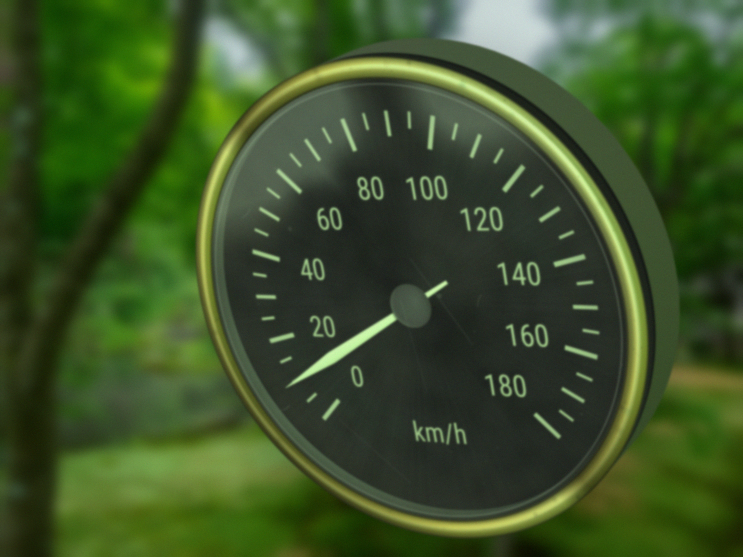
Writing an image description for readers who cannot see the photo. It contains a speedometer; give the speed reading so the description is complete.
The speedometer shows 10 km/h
